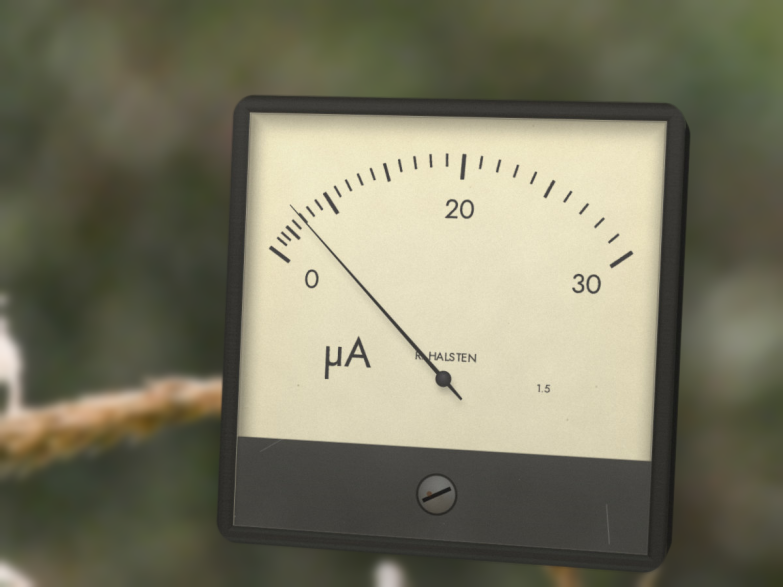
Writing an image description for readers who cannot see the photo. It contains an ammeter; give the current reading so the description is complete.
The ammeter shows 7 µA
